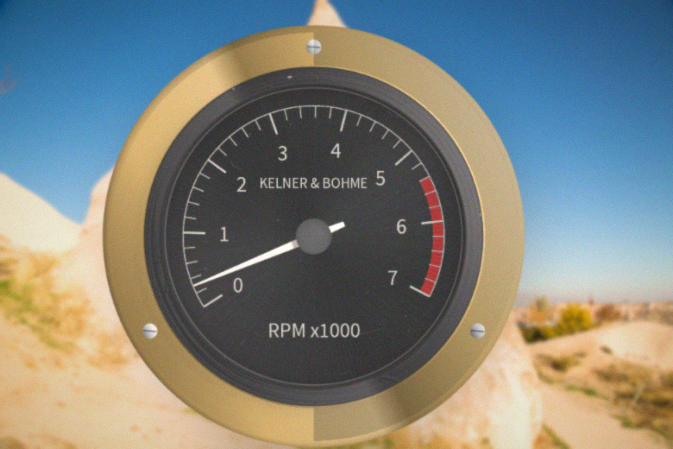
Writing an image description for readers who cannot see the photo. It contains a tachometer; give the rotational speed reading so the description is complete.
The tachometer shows 300 rpm
